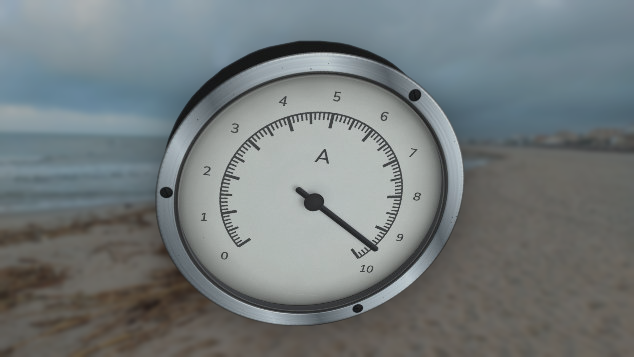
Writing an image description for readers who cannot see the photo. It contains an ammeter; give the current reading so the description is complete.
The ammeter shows 9.5 A
